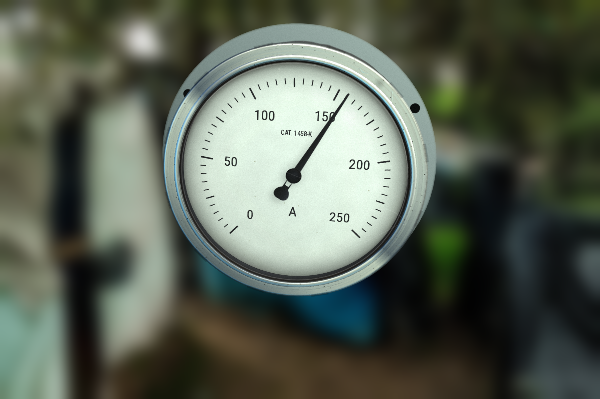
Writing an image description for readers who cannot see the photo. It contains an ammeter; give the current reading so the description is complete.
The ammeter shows 155 A
